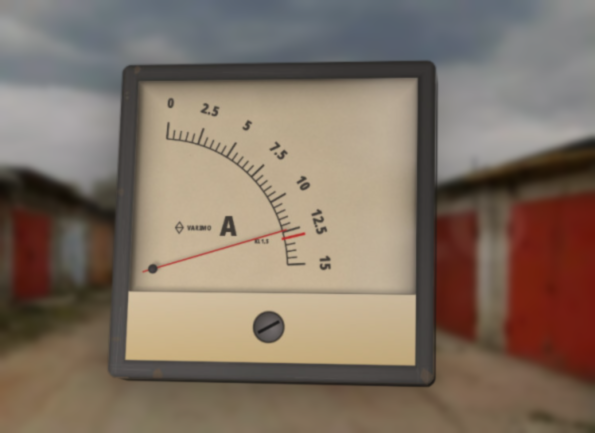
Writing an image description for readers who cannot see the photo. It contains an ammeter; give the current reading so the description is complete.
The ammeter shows 12.5 A
